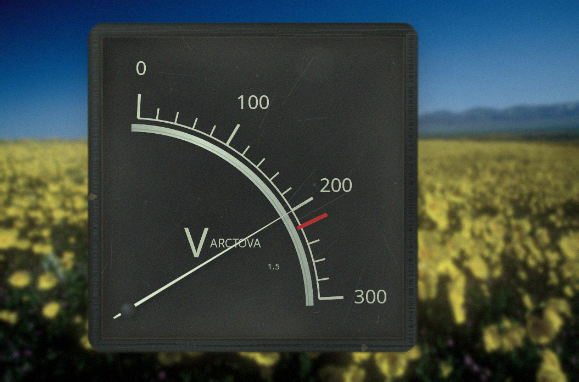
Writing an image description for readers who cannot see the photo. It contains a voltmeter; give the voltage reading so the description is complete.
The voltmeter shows 200 V
